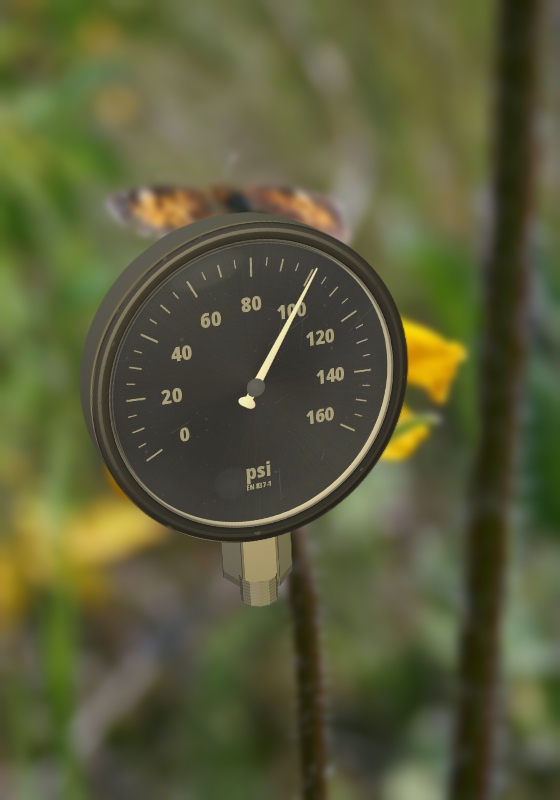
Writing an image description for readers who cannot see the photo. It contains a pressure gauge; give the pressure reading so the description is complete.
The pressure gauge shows 100 psi
